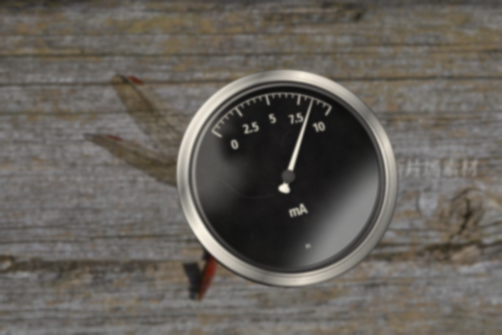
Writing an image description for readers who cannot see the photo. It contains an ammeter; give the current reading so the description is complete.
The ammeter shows 8.5 mA
